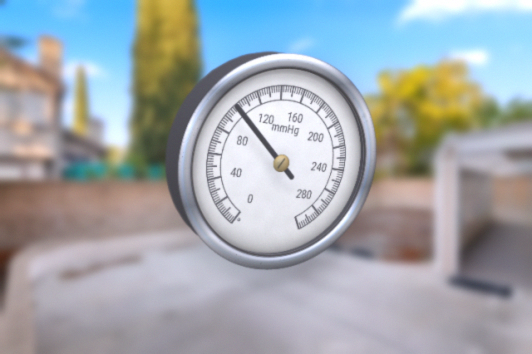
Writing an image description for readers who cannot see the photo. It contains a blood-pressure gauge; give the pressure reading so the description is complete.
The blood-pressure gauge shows 100 mmHg
